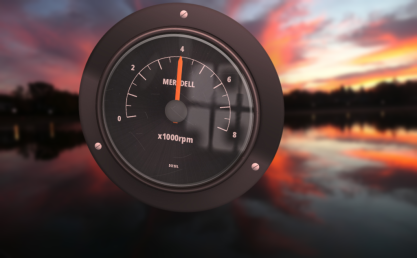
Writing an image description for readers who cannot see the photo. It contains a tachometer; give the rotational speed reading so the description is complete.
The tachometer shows 4000 rpm
